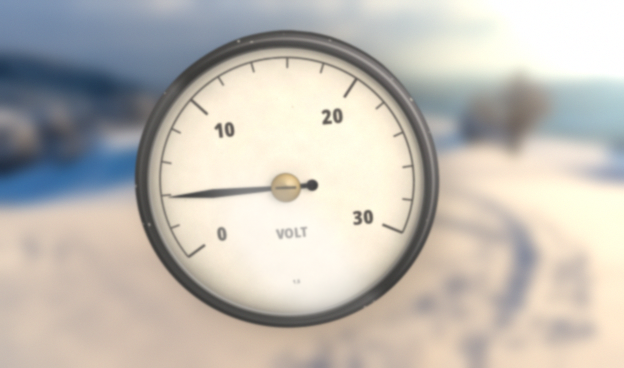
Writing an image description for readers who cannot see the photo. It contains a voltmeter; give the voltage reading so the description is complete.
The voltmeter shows 4 V
